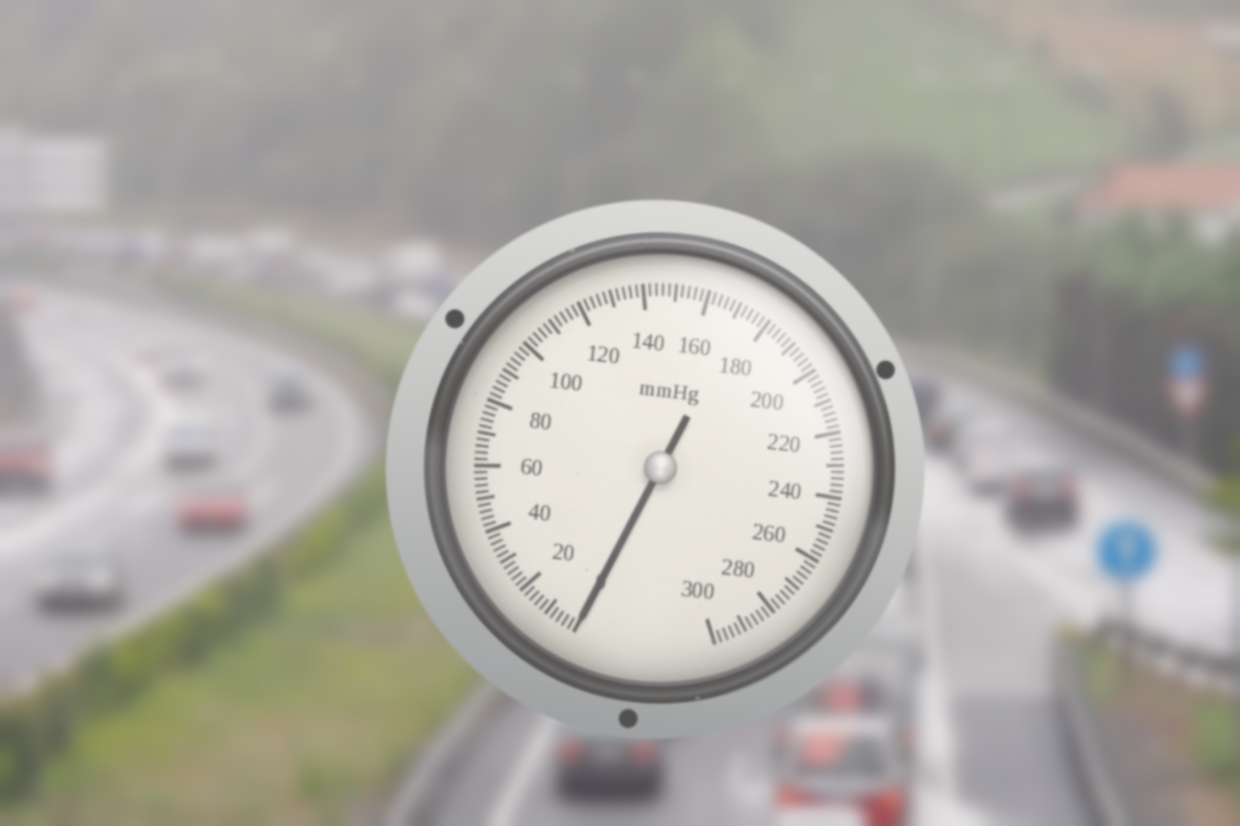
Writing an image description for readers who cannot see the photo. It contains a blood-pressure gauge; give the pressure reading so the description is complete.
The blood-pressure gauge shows 0 mmHg
